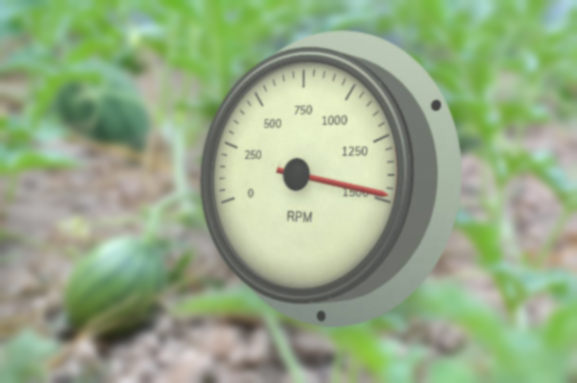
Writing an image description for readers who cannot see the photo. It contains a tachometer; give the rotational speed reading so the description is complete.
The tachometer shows 1475 rpm
